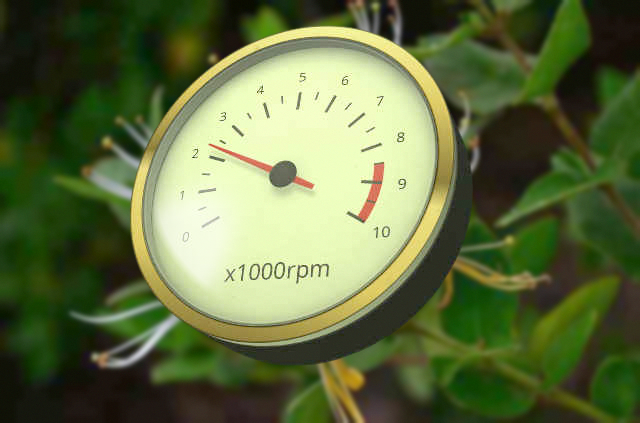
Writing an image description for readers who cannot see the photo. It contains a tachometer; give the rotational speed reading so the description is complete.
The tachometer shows 2250 rpm
